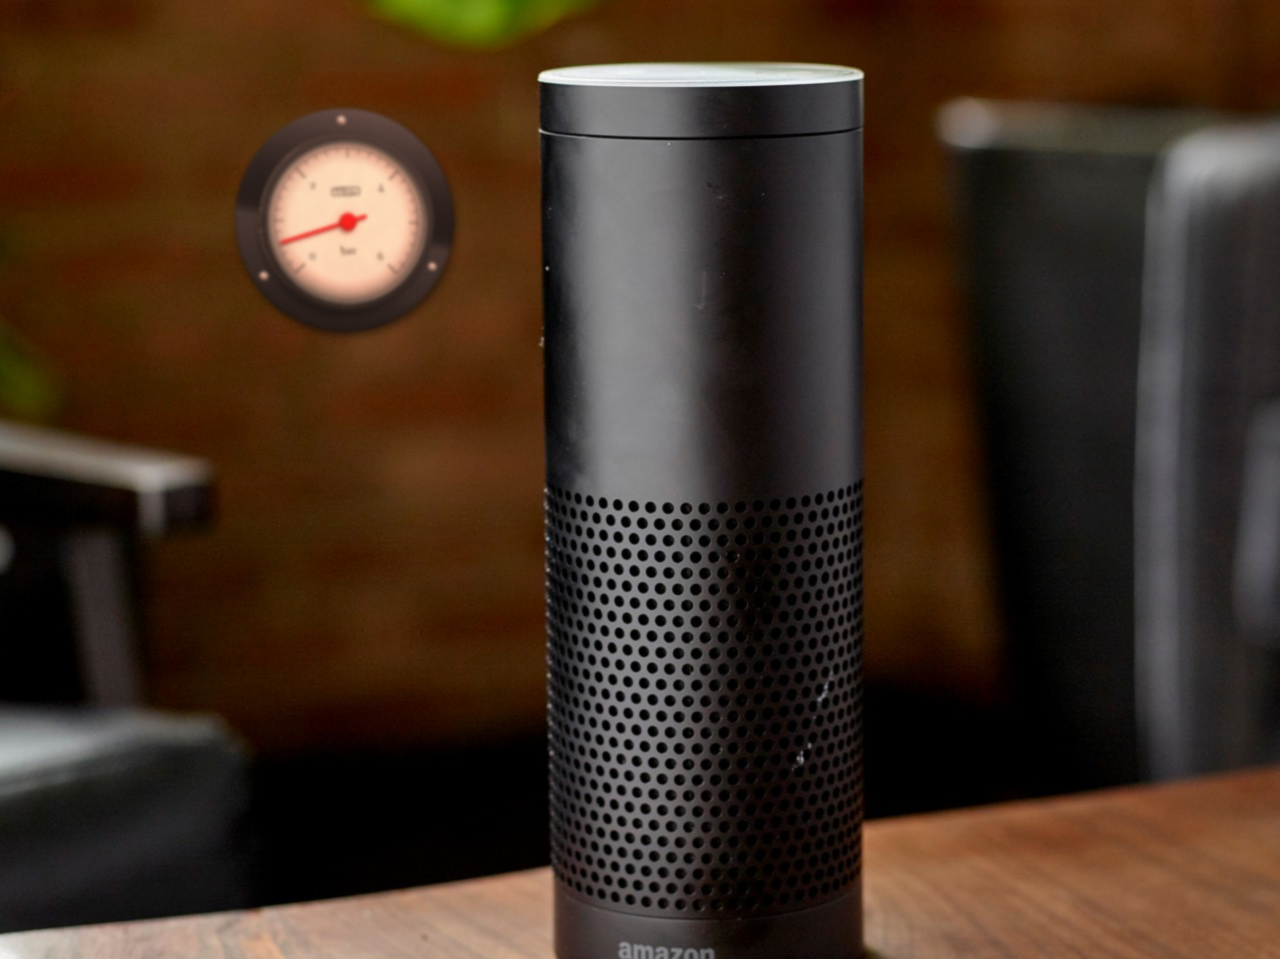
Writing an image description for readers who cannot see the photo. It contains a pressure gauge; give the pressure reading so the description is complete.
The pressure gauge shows 0.6 bar
